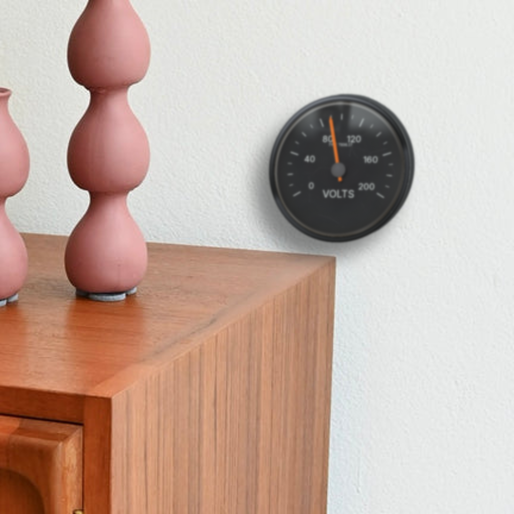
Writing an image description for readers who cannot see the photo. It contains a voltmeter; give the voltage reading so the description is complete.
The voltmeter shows 90 V
